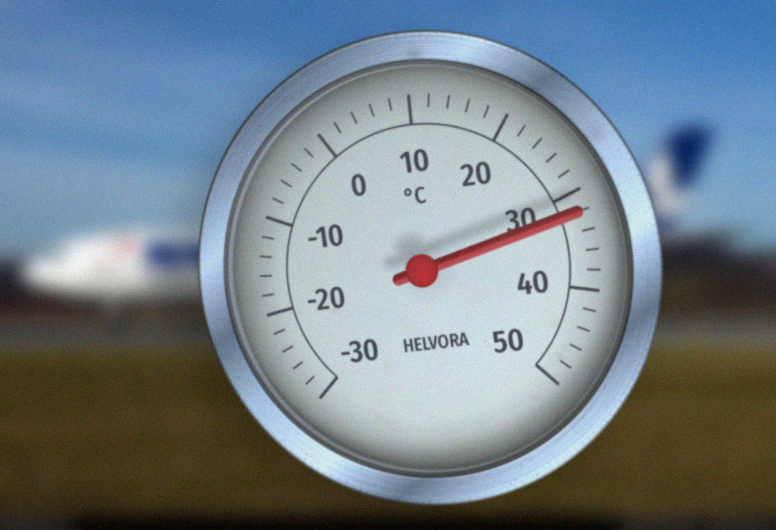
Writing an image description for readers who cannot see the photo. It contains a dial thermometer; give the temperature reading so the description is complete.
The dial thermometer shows 32 °C
